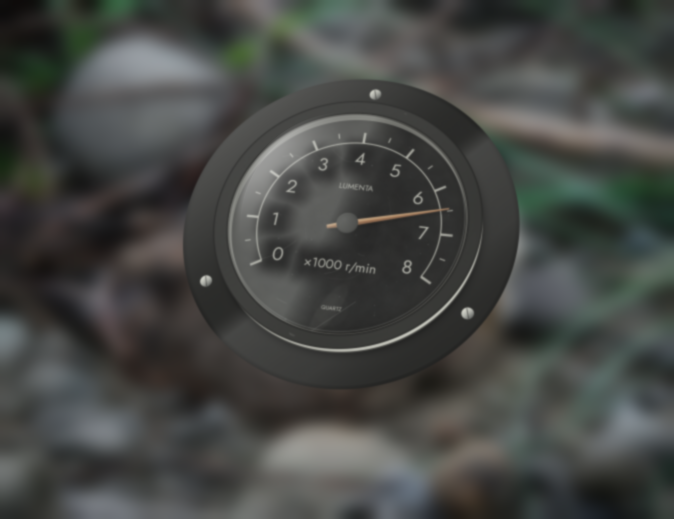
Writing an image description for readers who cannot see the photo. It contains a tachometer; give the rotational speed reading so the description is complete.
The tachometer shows 6500 rpm
